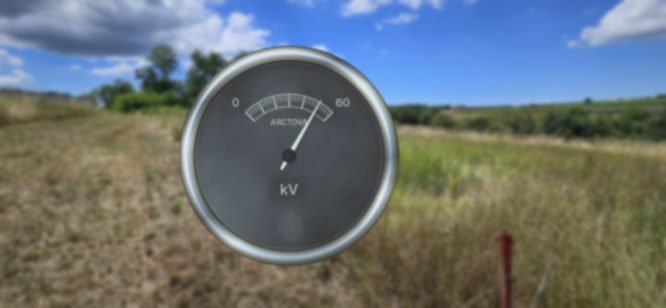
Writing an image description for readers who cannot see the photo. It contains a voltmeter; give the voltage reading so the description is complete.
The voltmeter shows 50 kV
